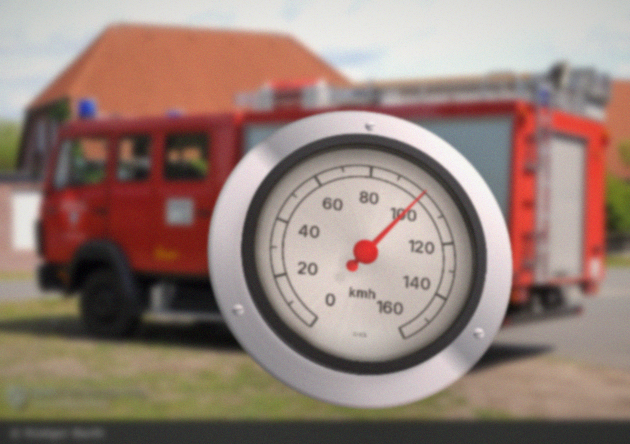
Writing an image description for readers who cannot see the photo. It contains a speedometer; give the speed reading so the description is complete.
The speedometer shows 100 km/h
